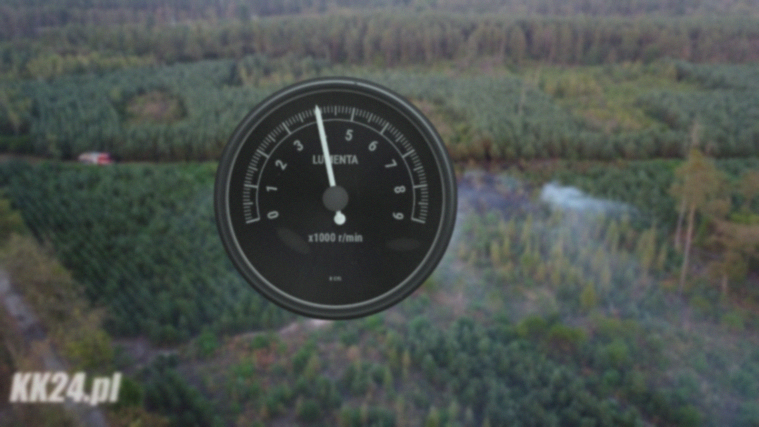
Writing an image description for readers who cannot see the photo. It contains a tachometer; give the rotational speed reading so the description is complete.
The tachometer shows 4000 rpm
